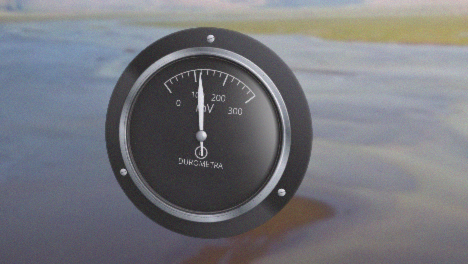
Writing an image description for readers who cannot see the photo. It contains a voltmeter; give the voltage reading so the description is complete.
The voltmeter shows 120 mV
